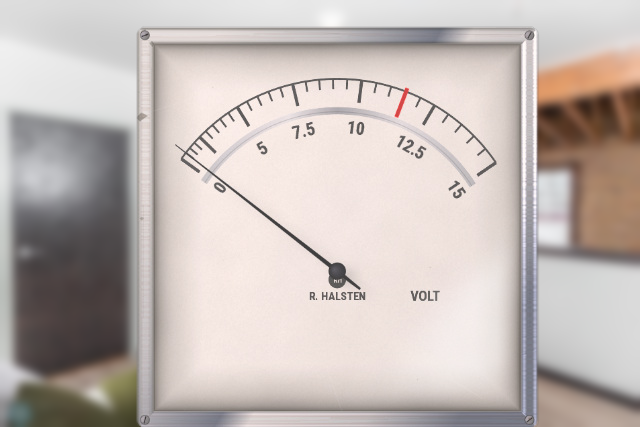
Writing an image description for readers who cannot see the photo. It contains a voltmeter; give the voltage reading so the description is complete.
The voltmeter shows 1 V
